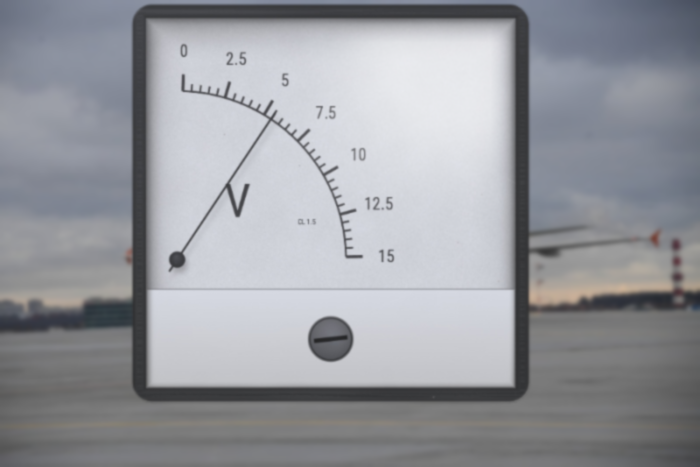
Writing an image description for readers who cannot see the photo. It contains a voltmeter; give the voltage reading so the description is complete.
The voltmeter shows 5.5 V
